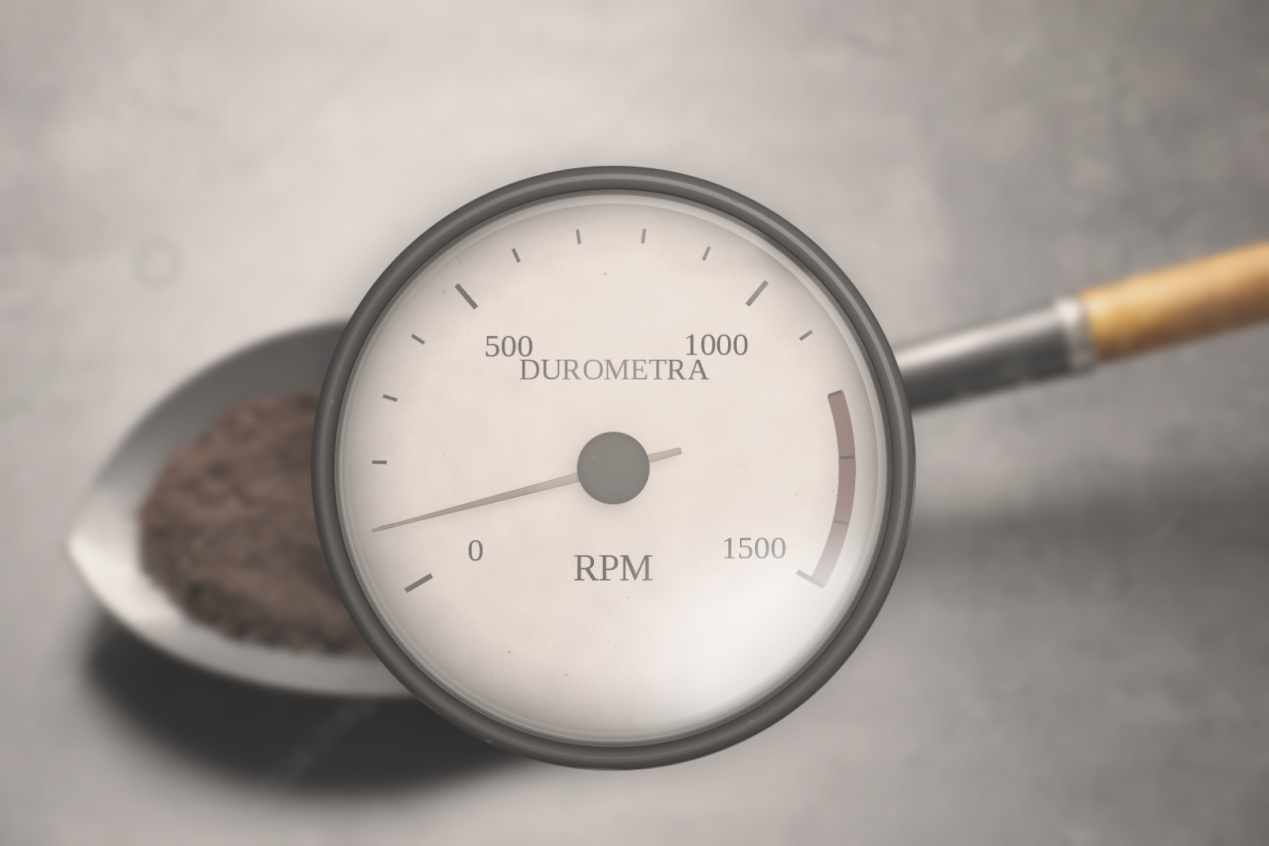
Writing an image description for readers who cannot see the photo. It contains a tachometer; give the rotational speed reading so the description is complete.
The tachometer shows 100 rpm
